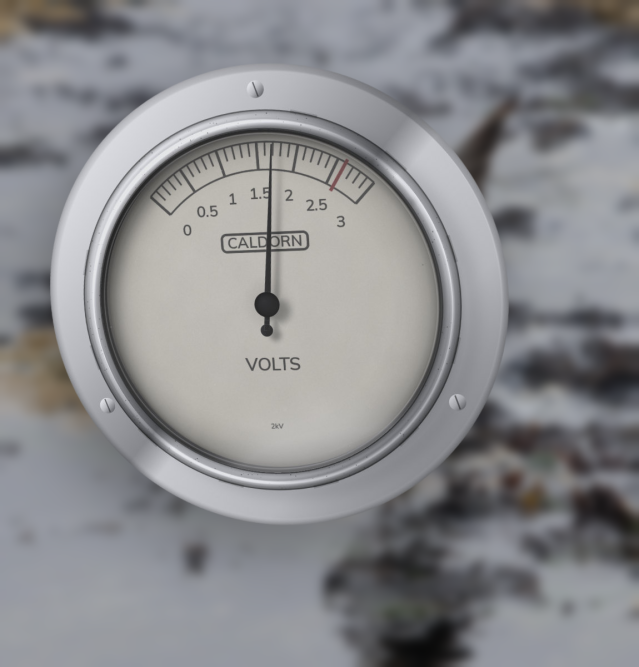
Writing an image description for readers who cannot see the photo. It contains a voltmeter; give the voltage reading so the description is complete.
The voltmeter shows 1.7 V
